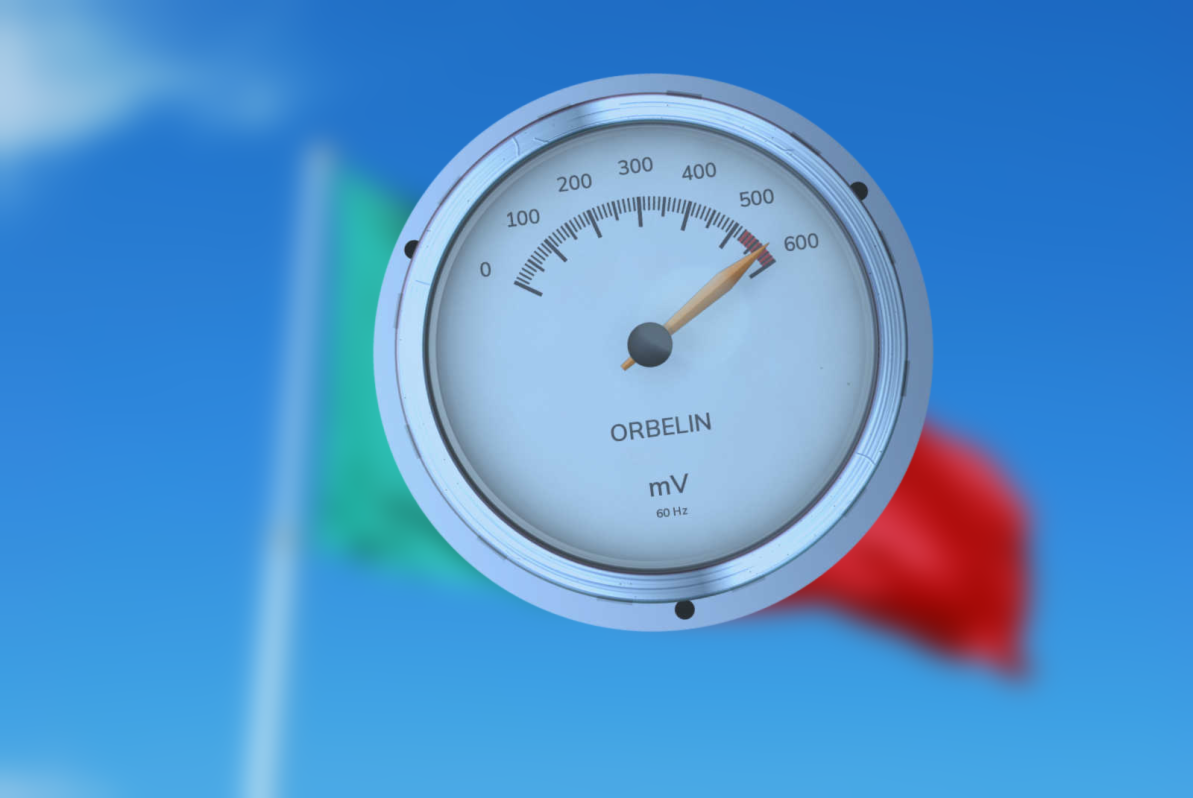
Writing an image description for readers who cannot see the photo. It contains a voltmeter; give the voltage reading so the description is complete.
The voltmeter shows 570 mV
